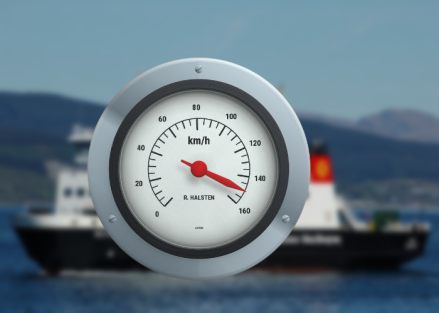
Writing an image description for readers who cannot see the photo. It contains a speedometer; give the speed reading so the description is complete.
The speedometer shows 150 km/h
